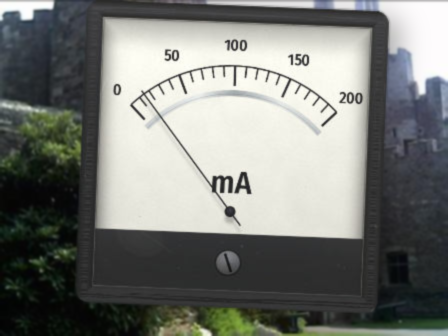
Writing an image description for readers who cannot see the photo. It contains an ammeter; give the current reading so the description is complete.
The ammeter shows 15 mA
